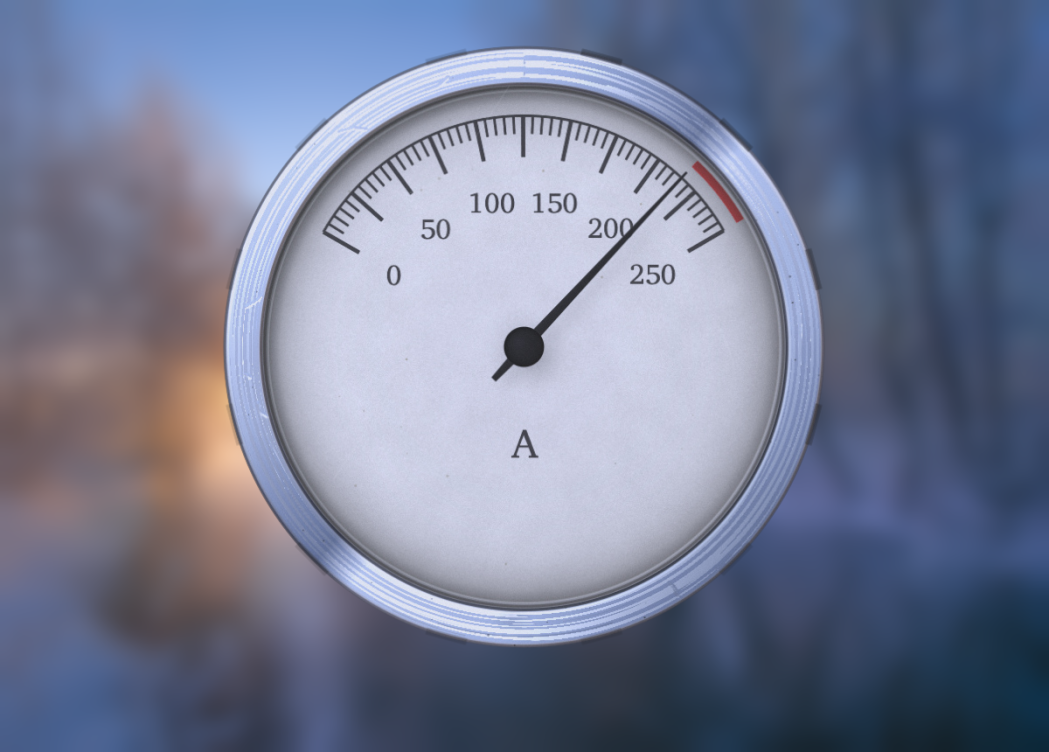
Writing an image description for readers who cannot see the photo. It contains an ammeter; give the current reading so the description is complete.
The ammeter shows 215 A
